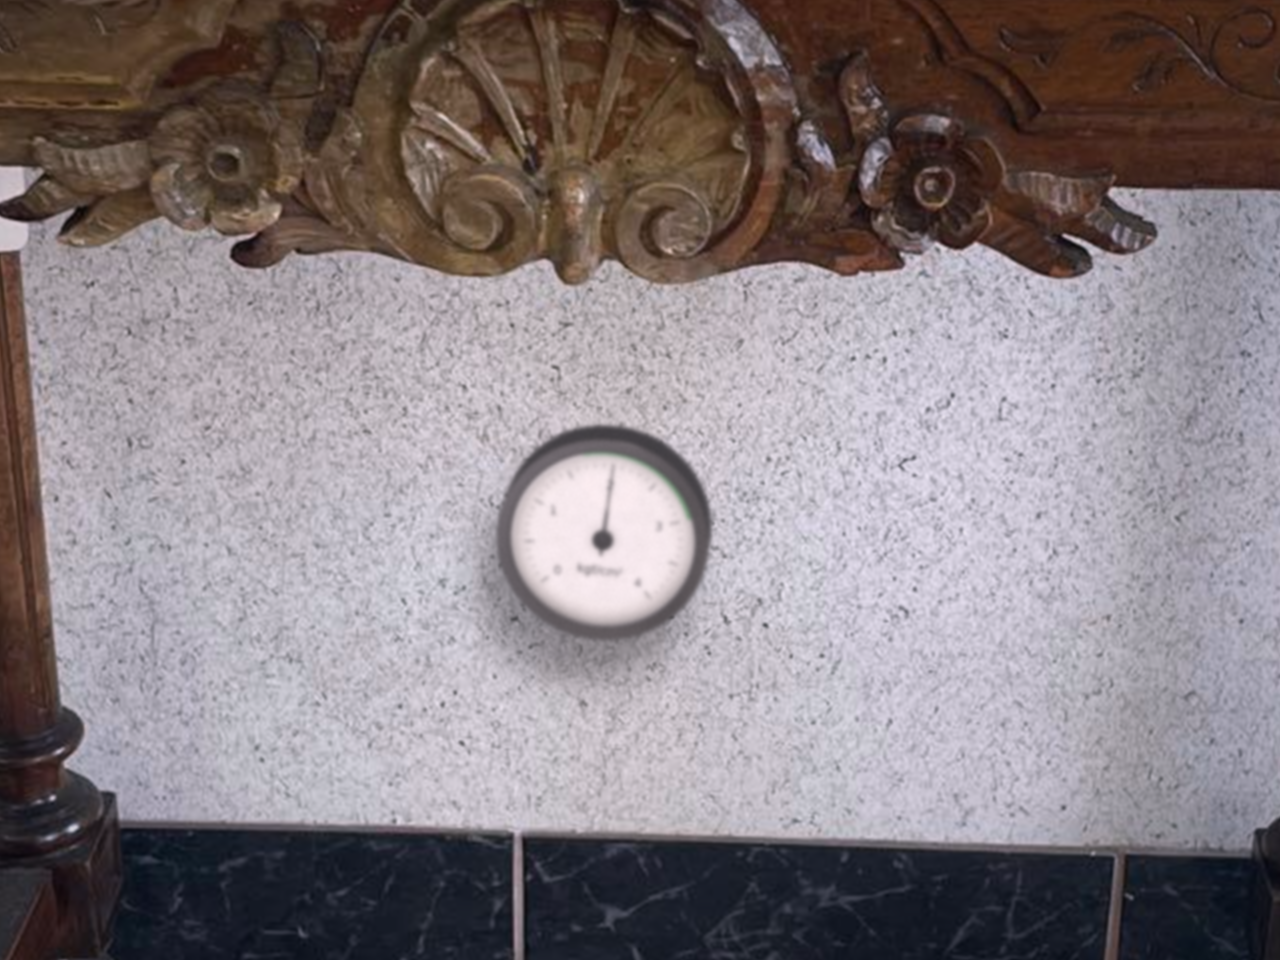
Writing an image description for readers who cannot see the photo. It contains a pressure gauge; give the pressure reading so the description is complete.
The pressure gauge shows 2 kg/cm²
